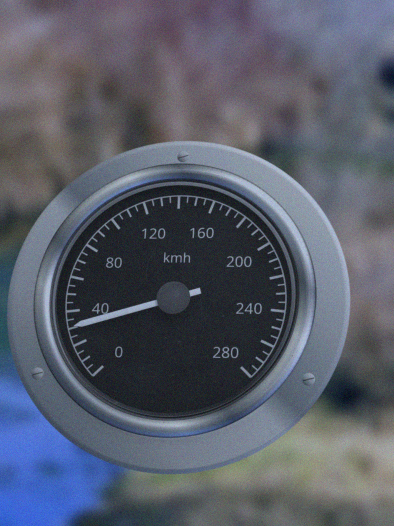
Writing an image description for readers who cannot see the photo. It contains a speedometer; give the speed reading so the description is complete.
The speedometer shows 30 km/h
